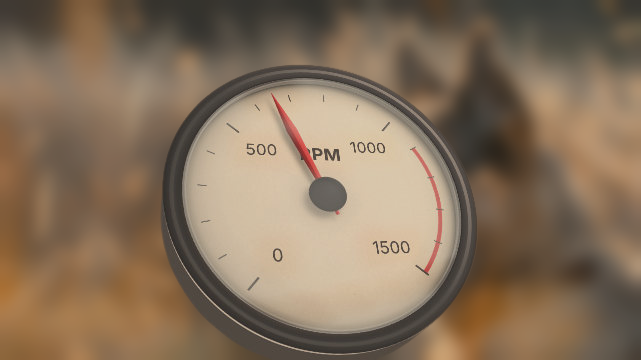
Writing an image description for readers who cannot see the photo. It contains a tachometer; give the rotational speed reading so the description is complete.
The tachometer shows 650 rpm
